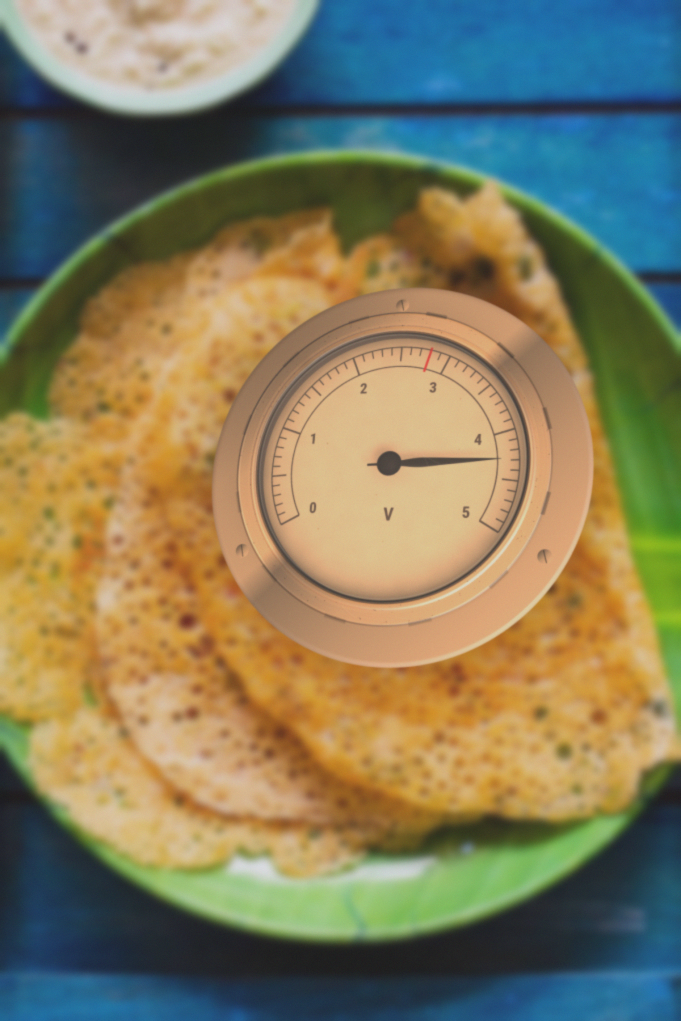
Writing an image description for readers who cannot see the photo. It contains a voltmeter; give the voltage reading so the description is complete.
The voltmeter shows 4.3 V
